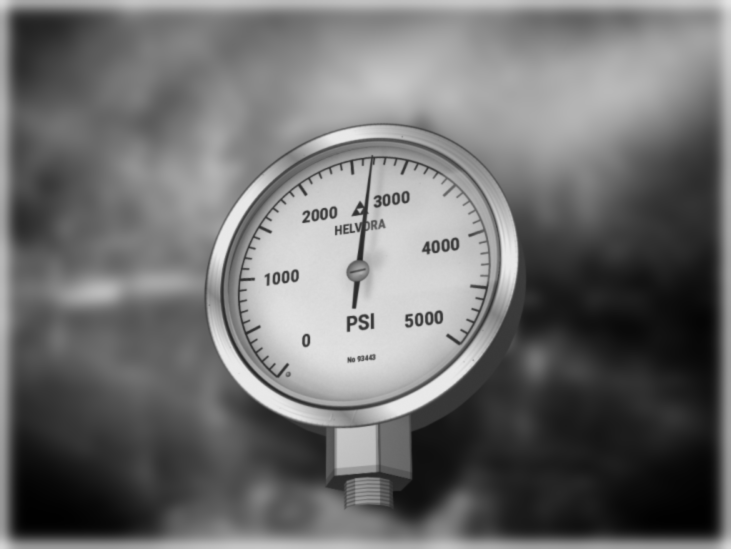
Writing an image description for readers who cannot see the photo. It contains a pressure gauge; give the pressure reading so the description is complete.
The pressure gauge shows 2700 psi
